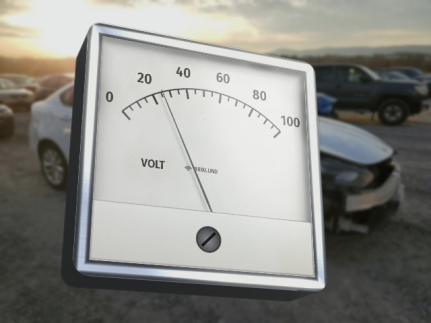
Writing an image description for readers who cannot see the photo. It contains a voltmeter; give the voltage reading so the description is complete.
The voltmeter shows 25 V
